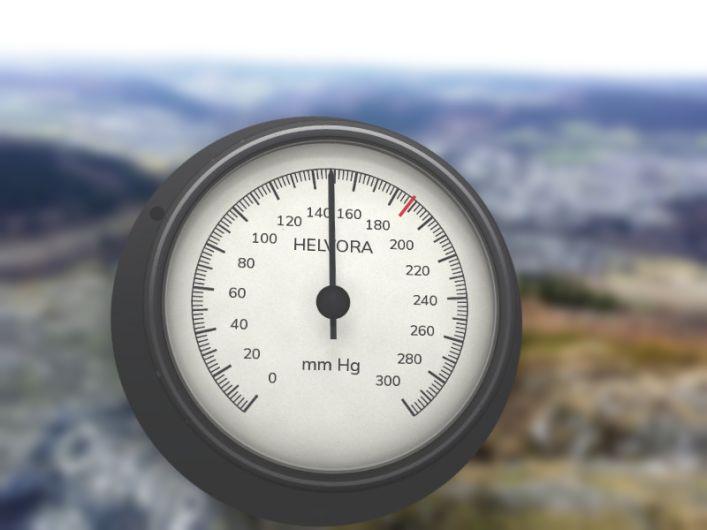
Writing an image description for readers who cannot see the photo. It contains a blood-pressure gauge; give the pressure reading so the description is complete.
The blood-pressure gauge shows 148 mmHg
